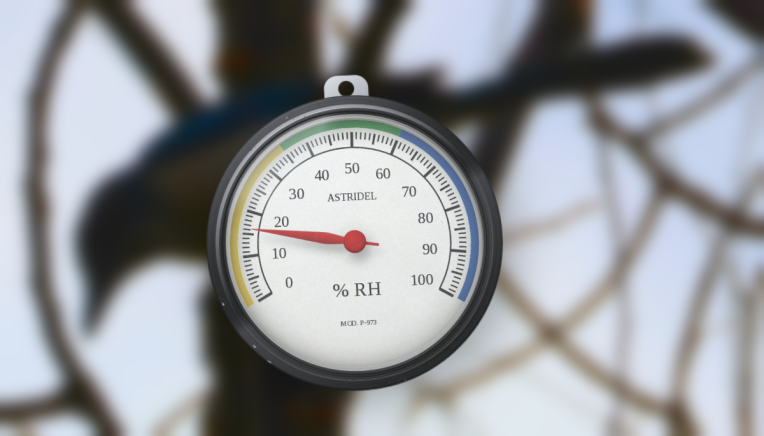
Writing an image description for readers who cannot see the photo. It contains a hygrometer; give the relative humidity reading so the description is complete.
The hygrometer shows 16 %
